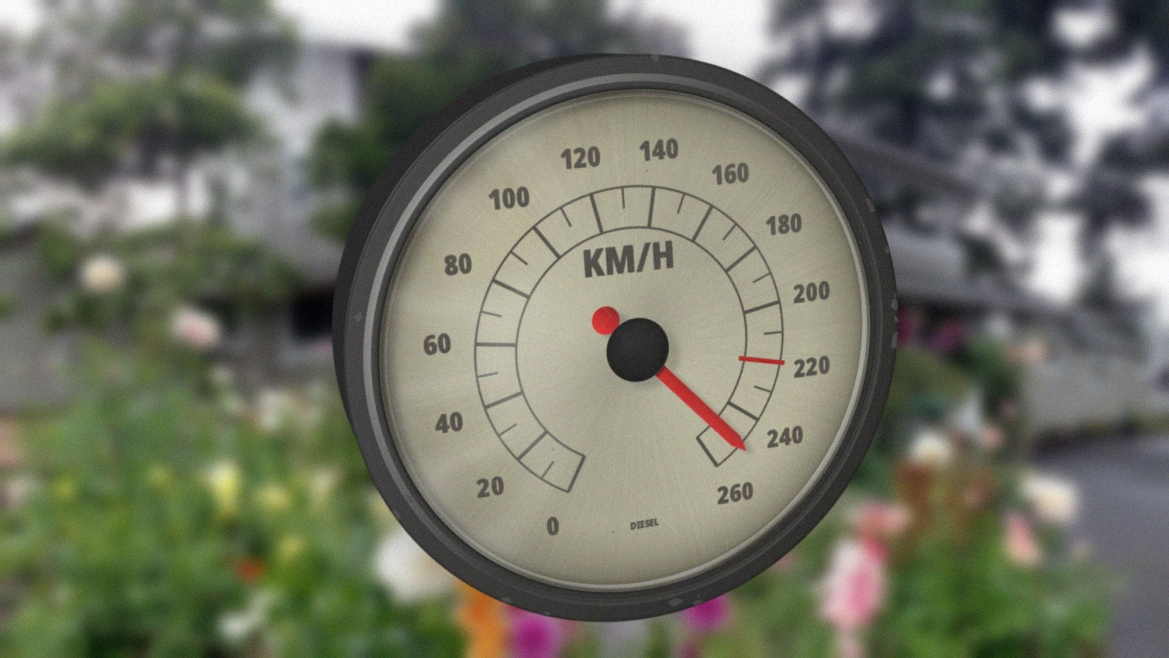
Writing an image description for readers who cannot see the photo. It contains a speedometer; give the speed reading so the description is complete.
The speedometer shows 250 km/h
